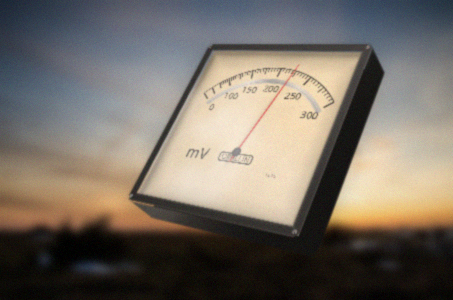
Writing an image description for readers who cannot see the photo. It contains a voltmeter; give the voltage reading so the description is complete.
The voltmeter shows 225 mV
